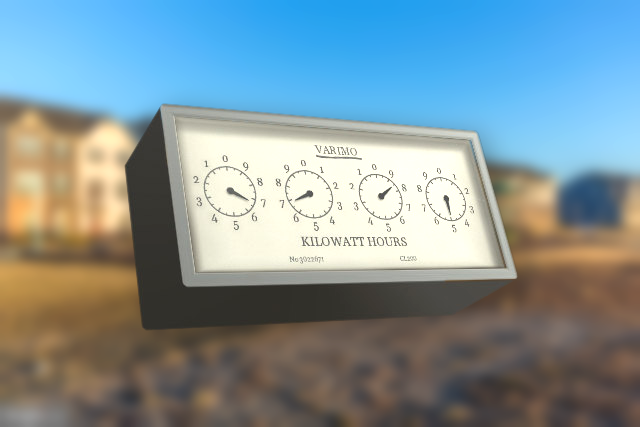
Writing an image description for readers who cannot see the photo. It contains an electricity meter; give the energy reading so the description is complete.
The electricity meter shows 6685 kWh
